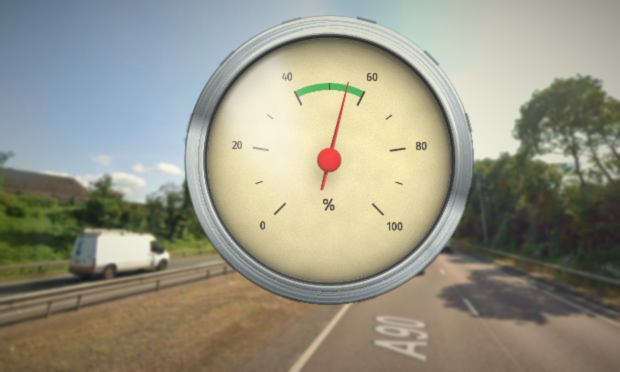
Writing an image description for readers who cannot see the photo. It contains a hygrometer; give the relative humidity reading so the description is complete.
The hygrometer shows 55 %
